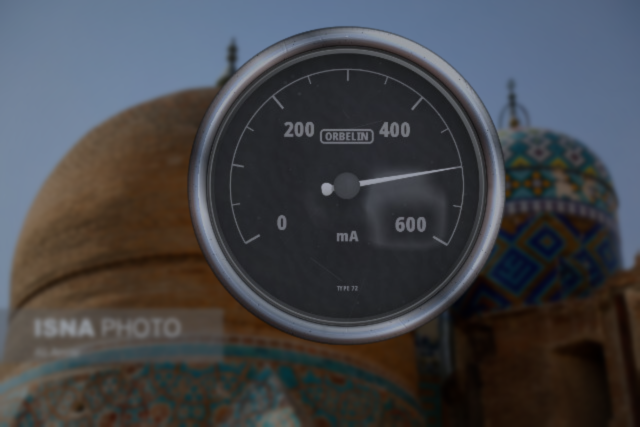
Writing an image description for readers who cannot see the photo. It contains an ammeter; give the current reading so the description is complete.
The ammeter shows 500 mA
